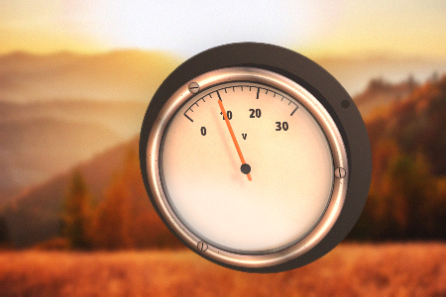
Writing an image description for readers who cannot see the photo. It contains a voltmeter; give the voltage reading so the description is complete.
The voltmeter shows 10 V
